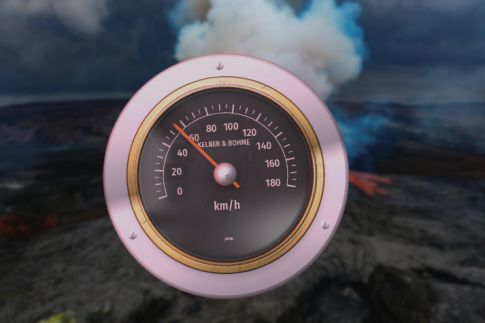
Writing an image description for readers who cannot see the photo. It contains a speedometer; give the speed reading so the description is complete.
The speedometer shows 55 km/h
